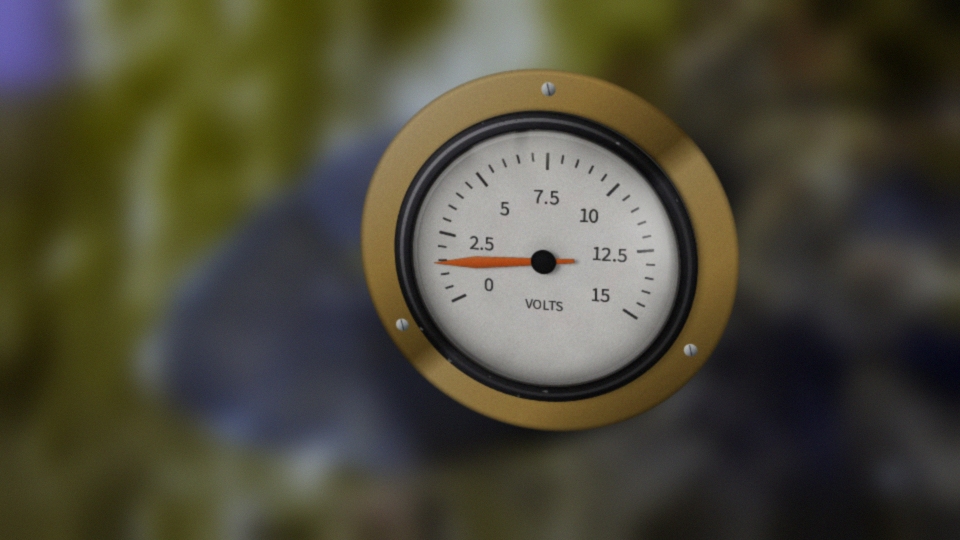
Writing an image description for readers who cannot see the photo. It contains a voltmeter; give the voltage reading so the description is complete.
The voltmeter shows 1.5 V
